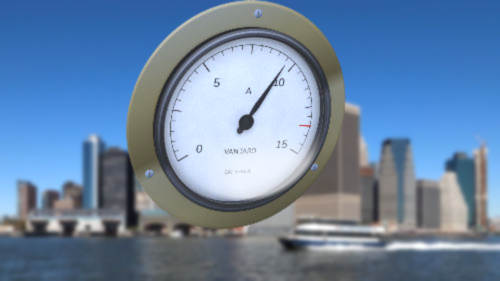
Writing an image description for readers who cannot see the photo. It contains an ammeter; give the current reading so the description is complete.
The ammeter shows 9.5 A
